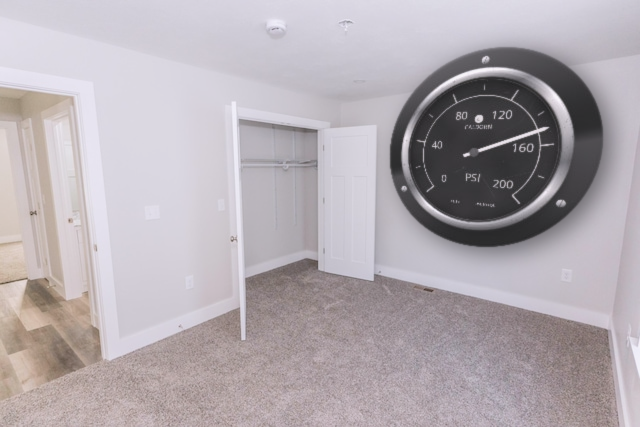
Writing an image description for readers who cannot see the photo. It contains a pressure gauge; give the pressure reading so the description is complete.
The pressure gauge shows 150 psi
